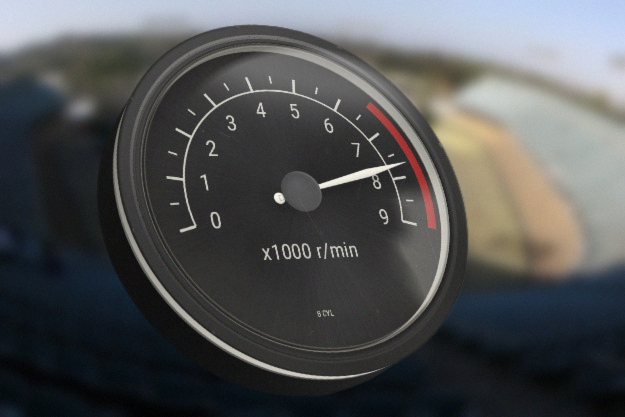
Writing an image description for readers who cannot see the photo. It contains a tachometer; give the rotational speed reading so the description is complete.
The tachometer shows 7750 rpm
